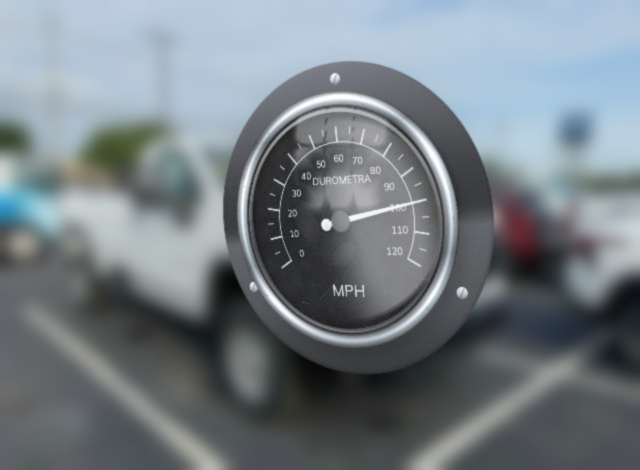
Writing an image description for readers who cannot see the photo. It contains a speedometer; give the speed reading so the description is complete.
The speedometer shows 100 mph
